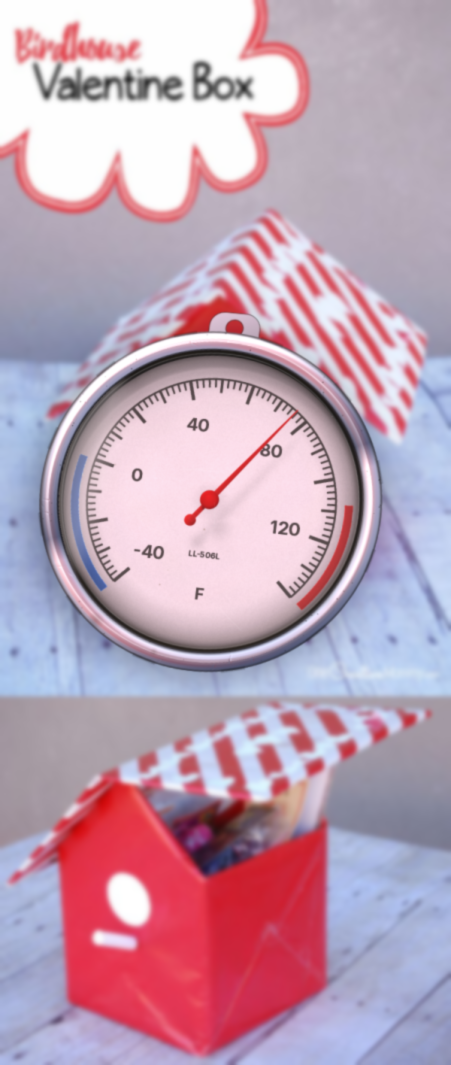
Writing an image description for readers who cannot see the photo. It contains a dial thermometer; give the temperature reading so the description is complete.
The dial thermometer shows 76 °F
